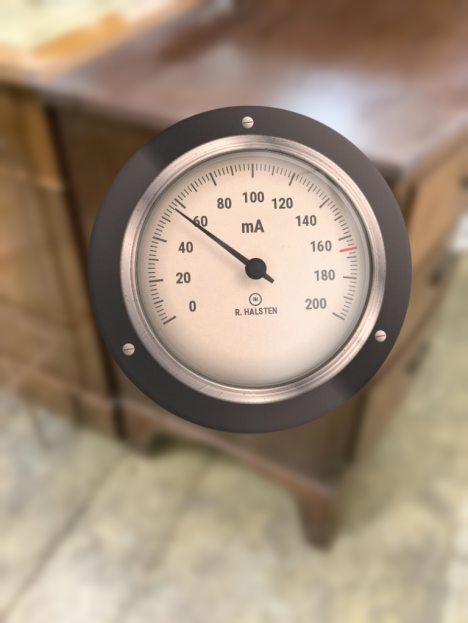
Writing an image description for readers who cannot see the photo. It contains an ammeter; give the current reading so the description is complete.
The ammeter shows 56 mA
